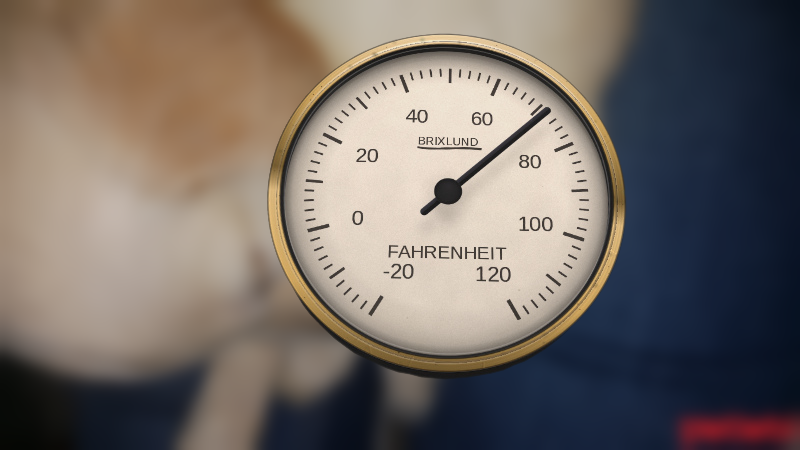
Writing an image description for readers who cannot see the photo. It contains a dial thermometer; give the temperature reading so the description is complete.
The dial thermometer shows 72 °F
